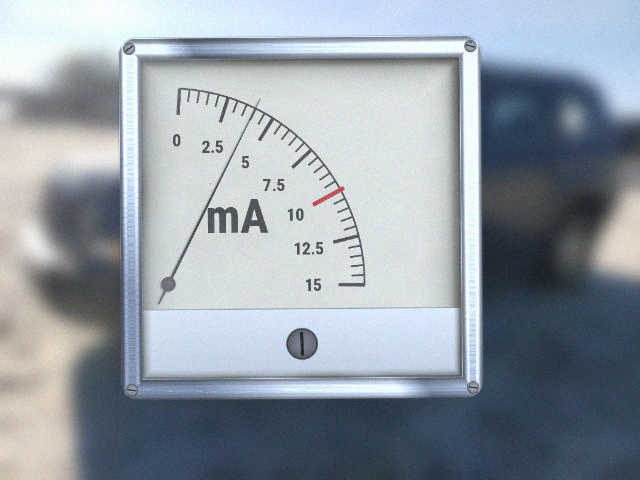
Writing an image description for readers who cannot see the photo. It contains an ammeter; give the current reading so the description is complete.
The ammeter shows 4 mA
